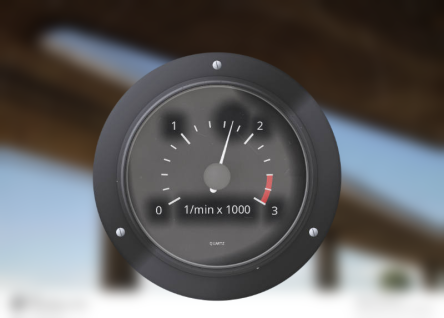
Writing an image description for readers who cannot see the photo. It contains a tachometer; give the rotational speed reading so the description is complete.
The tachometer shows 1700 rpm
